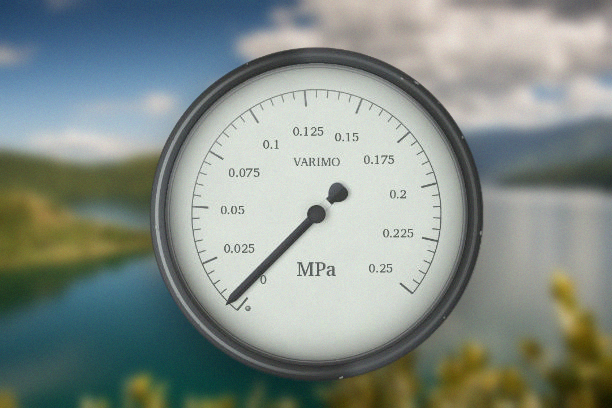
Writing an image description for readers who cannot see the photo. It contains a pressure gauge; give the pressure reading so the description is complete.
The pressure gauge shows 0.005 MPa
